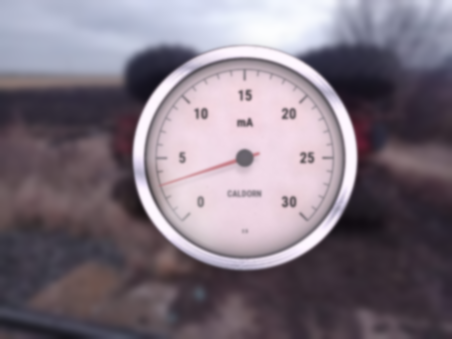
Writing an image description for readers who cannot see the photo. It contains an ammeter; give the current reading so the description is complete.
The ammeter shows 3 mA
